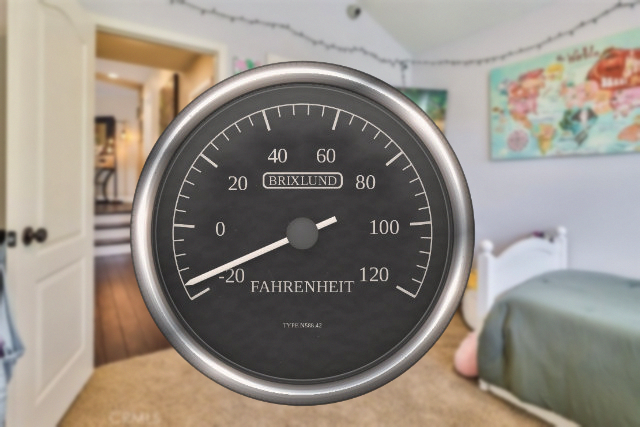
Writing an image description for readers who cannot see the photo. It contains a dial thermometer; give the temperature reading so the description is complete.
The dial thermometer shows -16 °F
